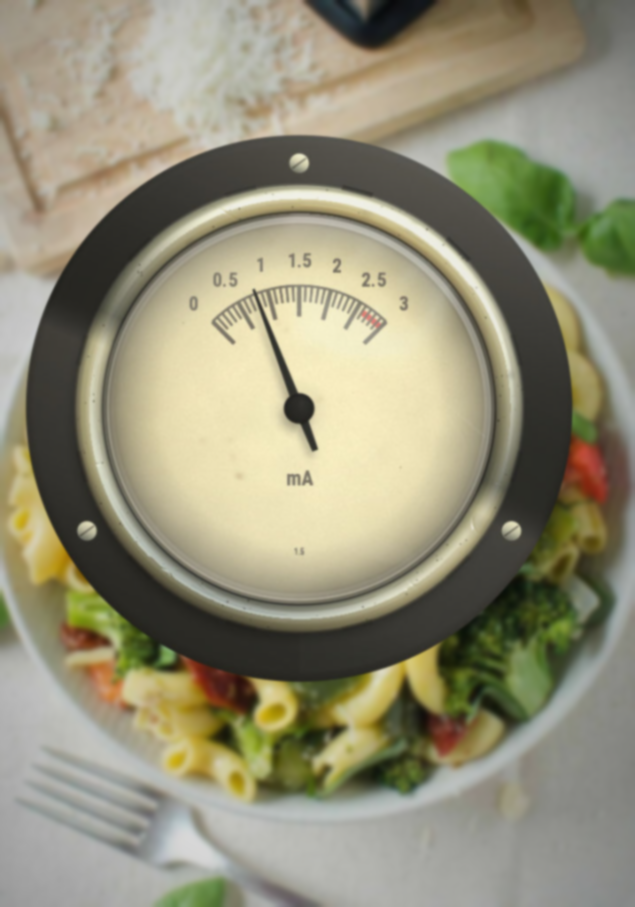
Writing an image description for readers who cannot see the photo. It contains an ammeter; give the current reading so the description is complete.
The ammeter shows 0.8 mA
